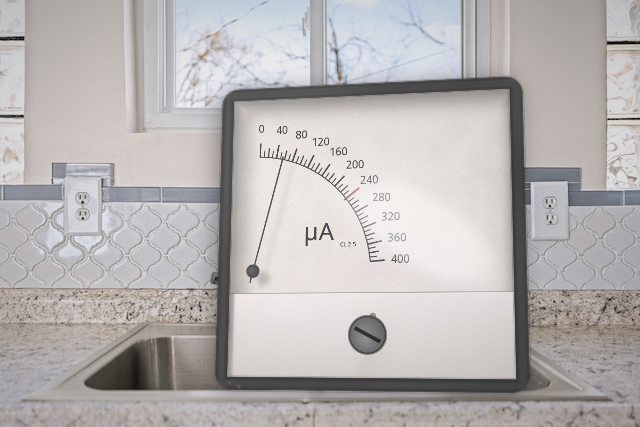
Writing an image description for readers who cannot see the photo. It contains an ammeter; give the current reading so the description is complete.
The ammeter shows 60 µA
